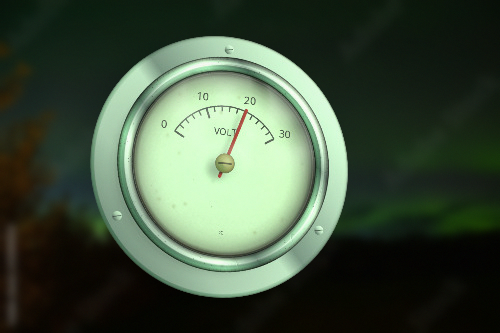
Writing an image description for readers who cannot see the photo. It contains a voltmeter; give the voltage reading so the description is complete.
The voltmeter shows 20 V
